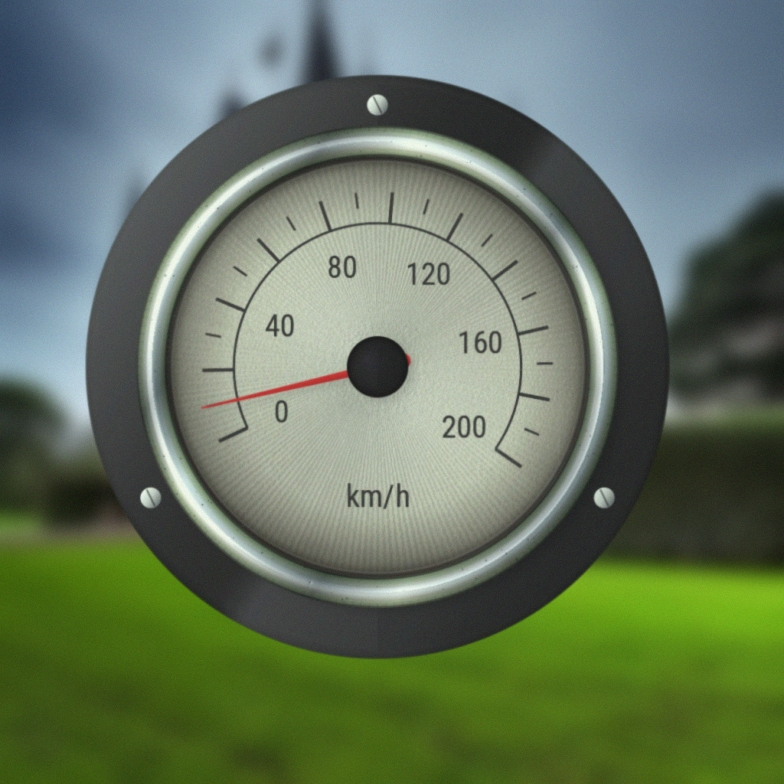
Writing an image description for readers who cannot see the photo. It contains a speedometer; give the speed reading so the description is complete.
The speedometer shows 10 km/h
